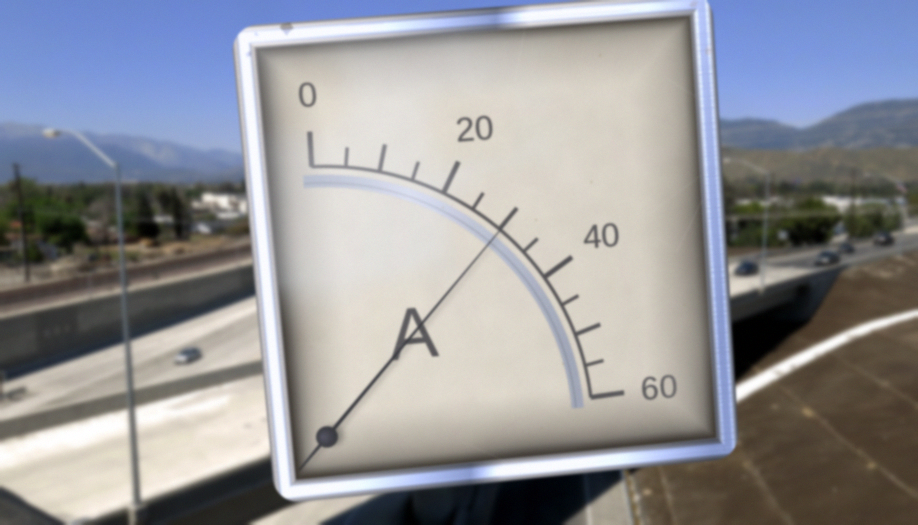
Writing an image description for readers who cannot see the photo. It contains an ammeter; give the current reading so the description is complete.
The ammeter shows 30 A
